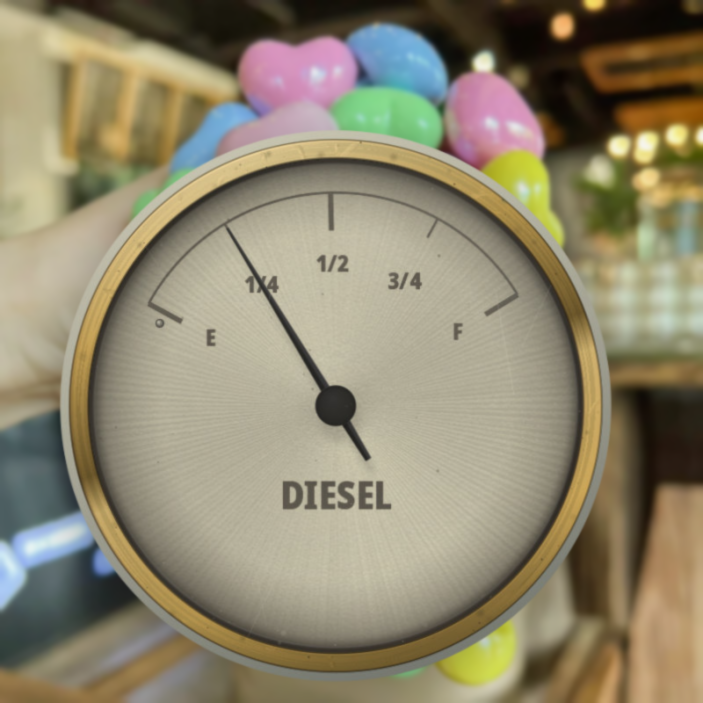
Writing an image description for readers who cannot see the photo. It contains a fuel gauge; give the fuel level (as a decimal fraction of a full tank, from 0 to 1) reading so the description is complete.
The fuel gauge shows 0.25
